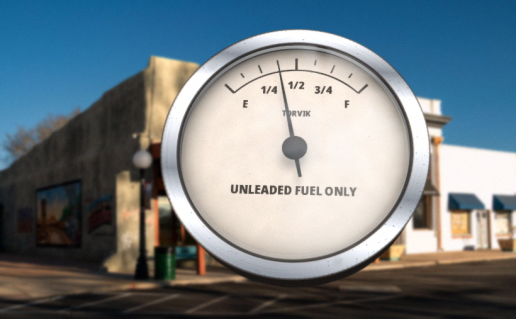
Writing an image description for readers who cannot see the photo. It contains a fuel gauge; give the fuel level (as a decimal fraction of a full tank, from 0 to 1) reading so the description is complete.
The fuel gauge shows 0.375
